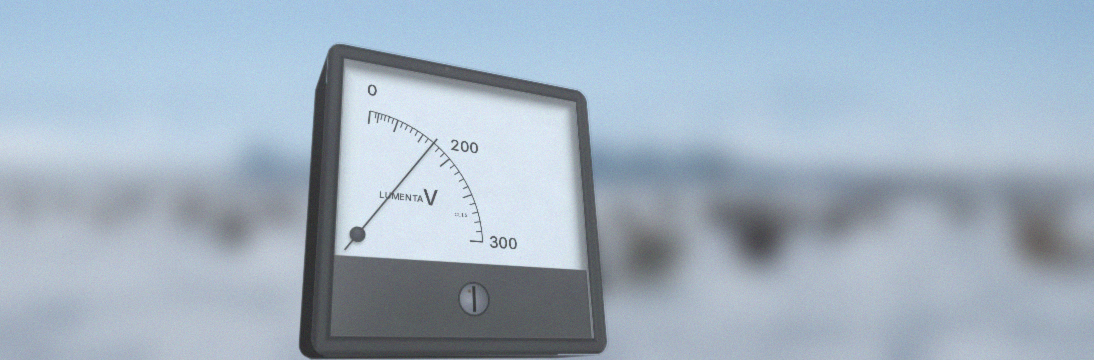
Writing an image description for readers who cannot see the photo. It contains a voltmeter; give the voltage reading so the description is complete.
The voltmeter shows 170 V
